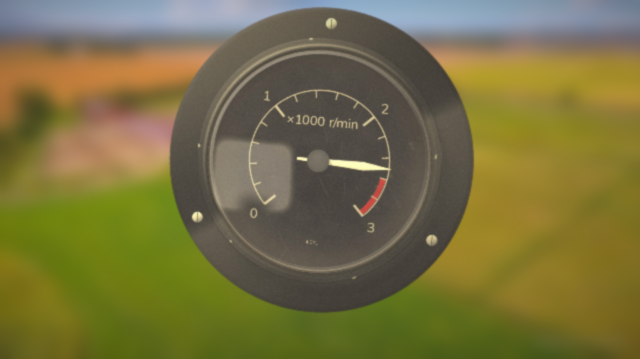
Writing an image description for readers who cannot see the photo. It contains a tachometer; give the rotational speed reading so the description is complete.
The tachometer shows 2500 rpm
